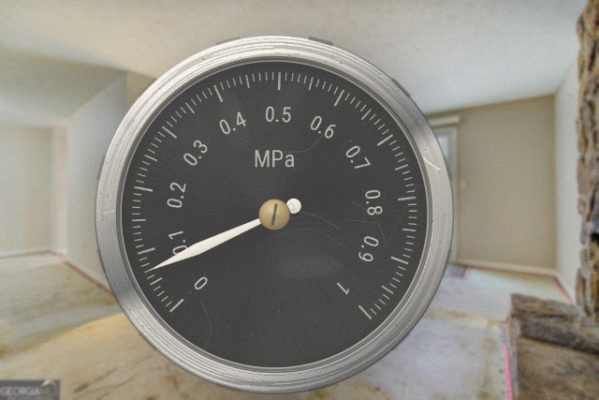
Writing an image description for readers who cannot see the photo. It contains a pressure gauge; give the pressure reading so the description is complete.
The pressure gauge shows 0.07 MPa
